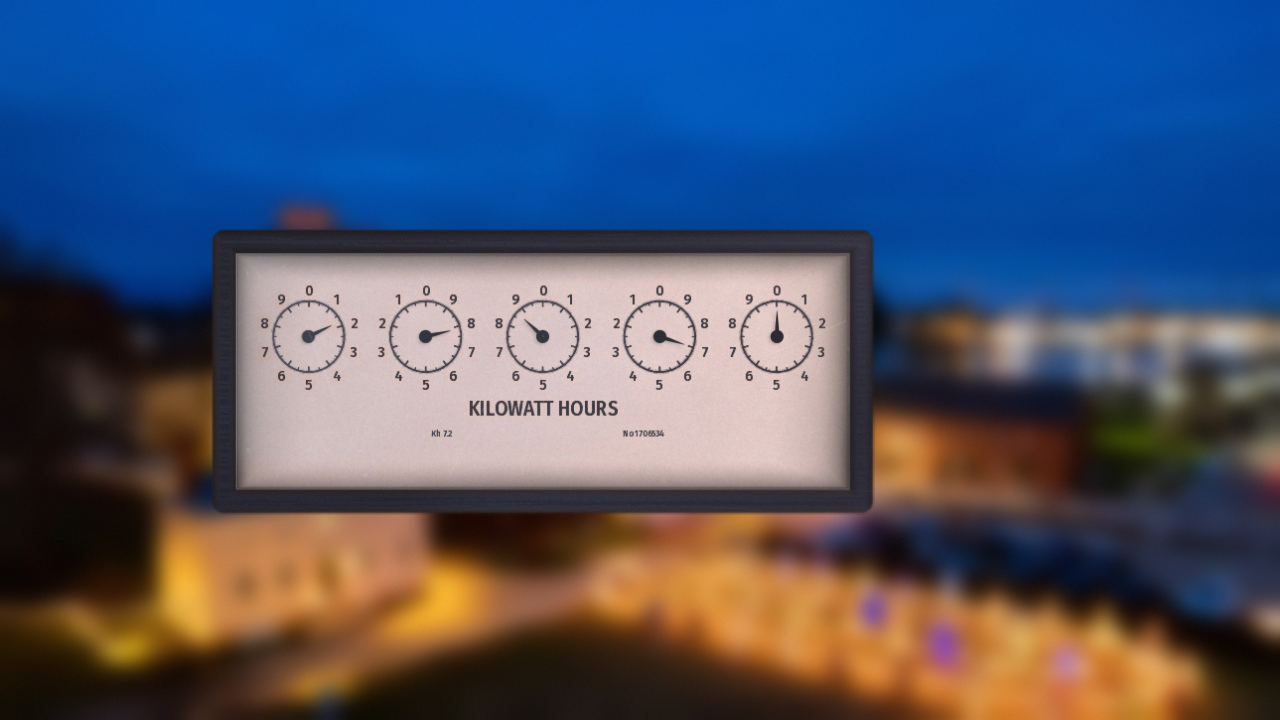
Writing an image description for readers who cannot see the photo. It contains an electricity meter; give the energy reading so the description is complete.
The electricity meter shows 17870 kWh
